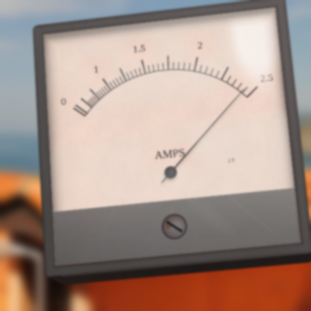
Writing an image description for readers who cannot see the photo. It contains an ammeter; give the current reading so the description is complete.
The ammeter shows 2.45 A
